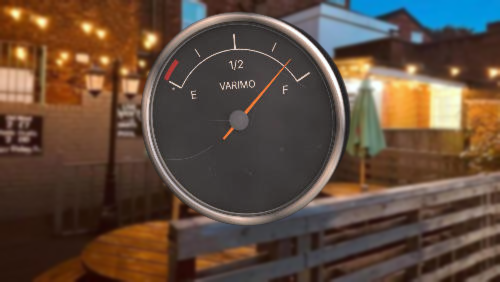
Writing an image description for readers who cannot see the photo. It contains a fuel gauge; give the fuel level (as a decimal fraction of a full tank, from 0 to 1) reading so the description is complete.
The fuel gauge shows 0.875
